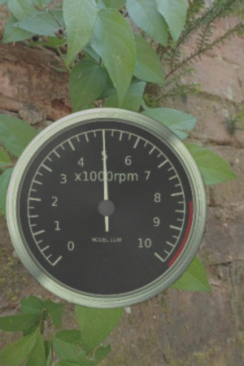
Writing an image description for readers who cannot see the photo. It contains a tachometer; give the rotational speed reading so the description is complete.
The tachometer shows 5000 rpm
